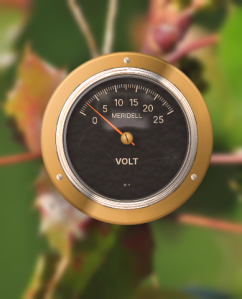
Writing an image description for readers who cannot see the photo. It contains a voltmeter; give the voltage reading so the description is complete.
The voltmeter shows 2.5 V
